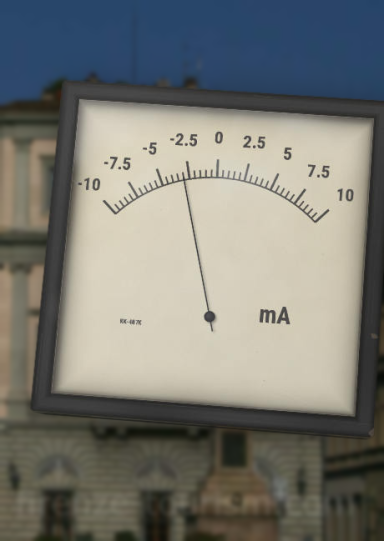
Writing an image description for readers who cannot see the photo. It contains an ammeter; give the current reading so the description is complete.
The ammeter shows -3 mA
